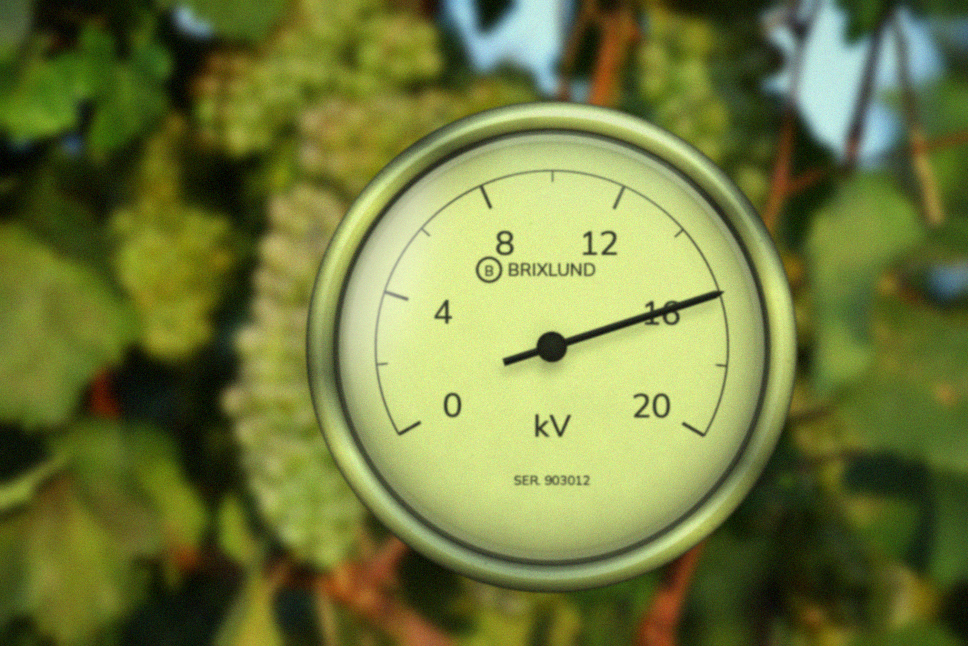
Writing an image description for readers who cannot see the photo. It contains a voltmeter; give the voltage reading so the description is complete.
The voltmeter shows 16 kV
